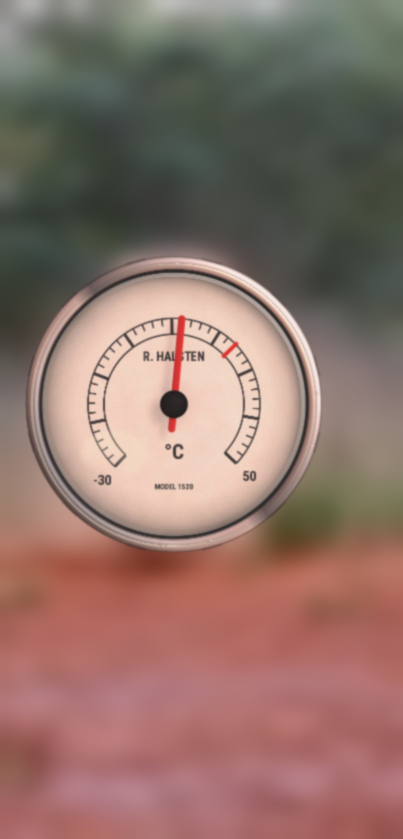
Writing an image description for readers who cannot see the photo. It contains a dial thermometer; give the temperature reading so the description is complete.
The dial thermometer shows 12 °C
